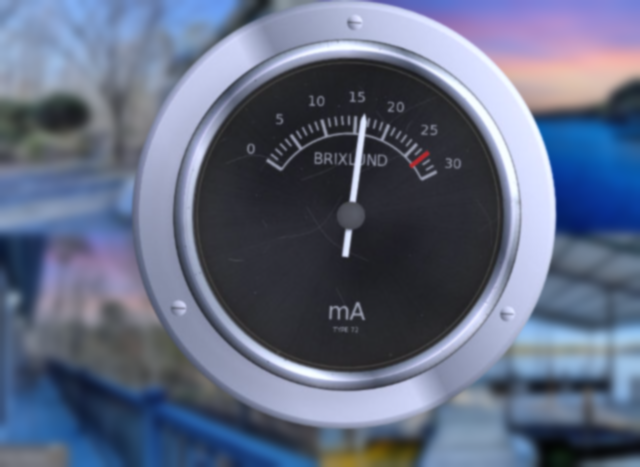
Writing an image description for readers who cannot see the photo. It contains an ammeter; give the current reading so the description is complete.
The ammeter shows 16 mA
